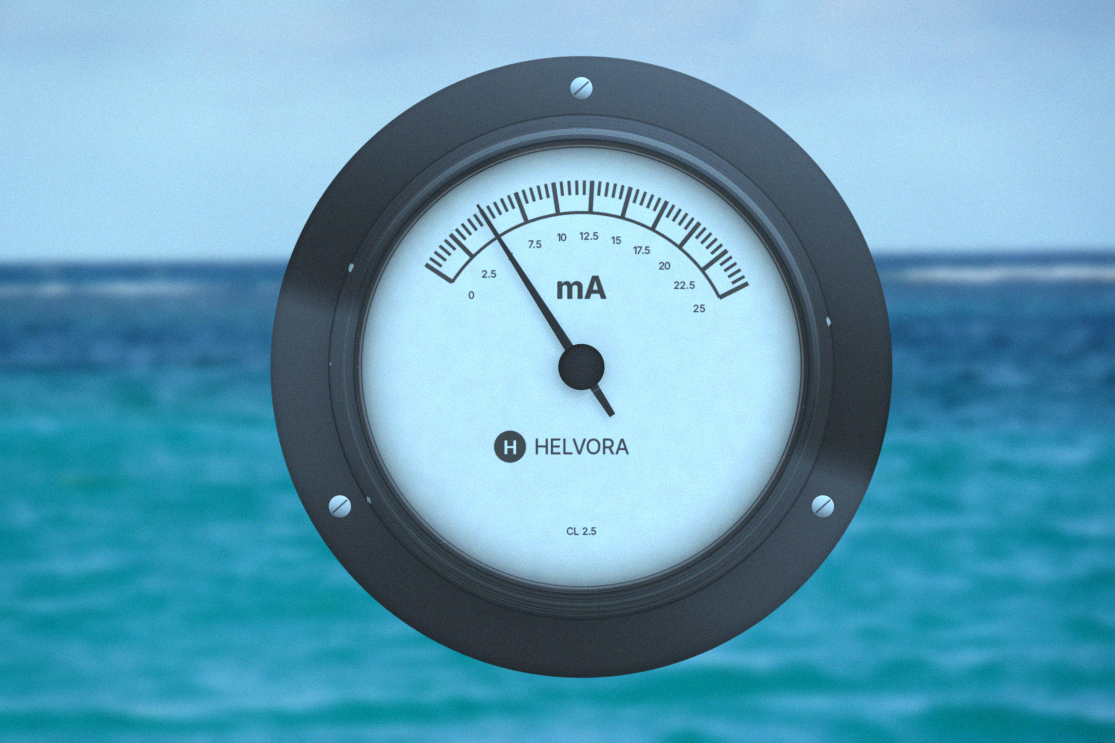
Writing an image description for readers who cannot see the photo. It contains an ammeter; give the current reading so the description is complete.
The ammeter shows 5 mA
